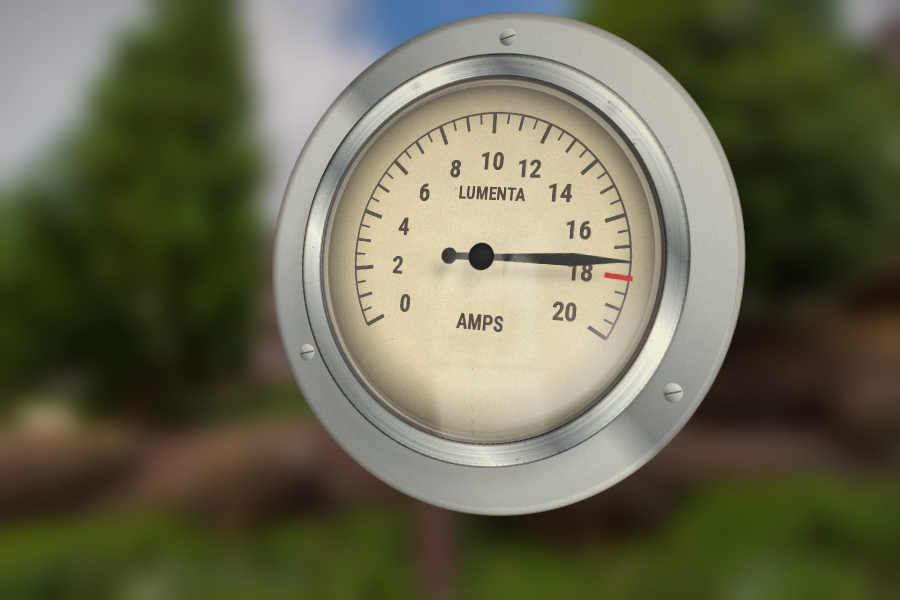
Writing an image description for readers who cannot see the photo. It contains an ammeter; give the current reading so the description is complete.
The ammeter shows 17.5 A
